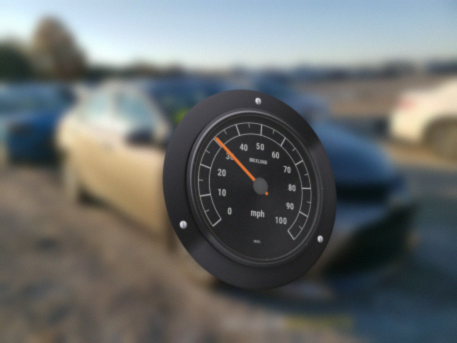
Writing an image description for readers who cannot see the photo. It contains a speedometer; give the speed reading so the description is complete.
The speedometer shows 30 mph
